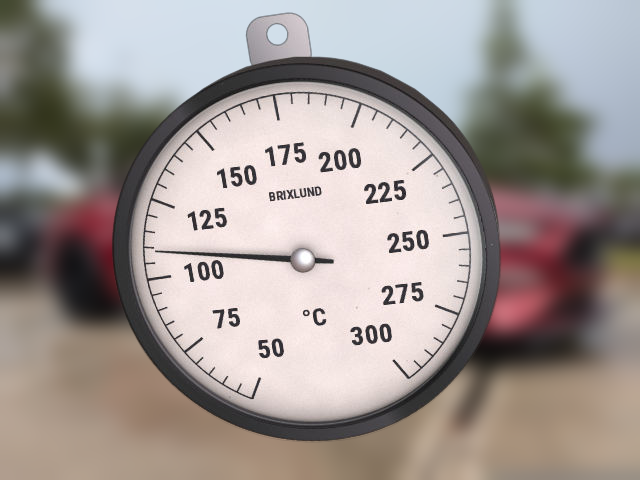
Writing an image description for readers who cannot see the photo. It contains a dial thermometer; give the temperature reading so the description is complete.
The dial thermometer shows 110 °C
